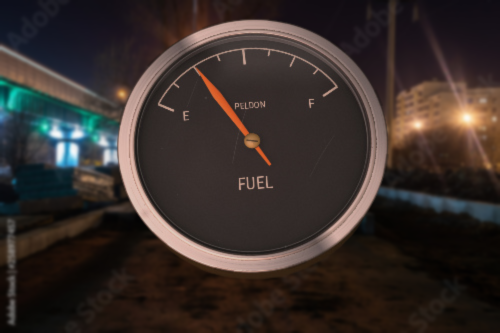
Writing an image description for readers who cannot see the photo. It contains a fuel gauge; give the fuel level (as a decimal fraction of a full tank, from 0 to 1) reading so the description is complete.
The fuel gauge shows 0.25
